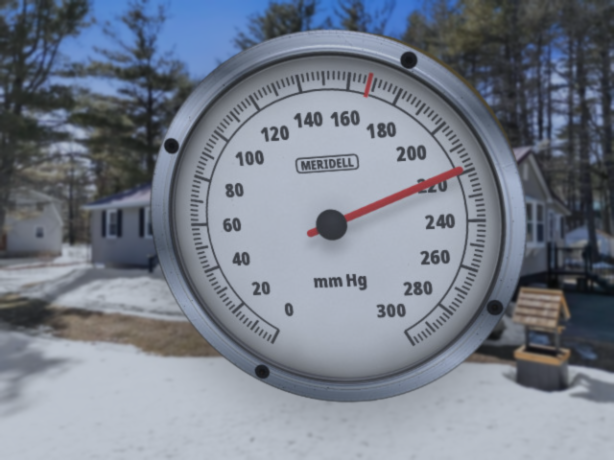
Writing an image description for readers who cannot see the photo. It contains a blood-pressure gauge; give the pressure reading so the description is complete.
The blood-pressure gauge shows 218 mmHg
